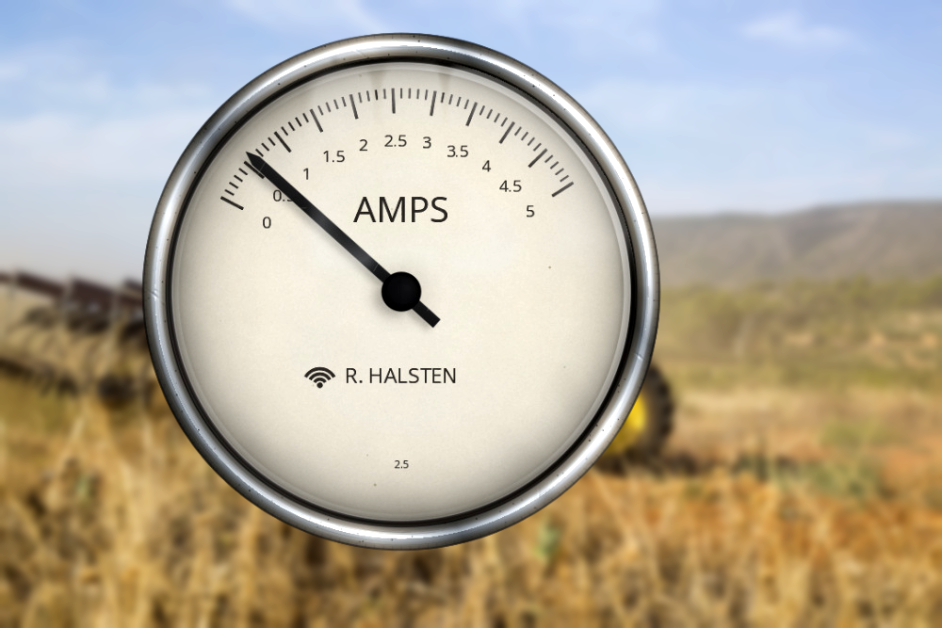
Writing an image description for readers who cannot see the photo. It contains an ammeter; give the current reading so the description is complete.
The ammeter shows 0.6 A
